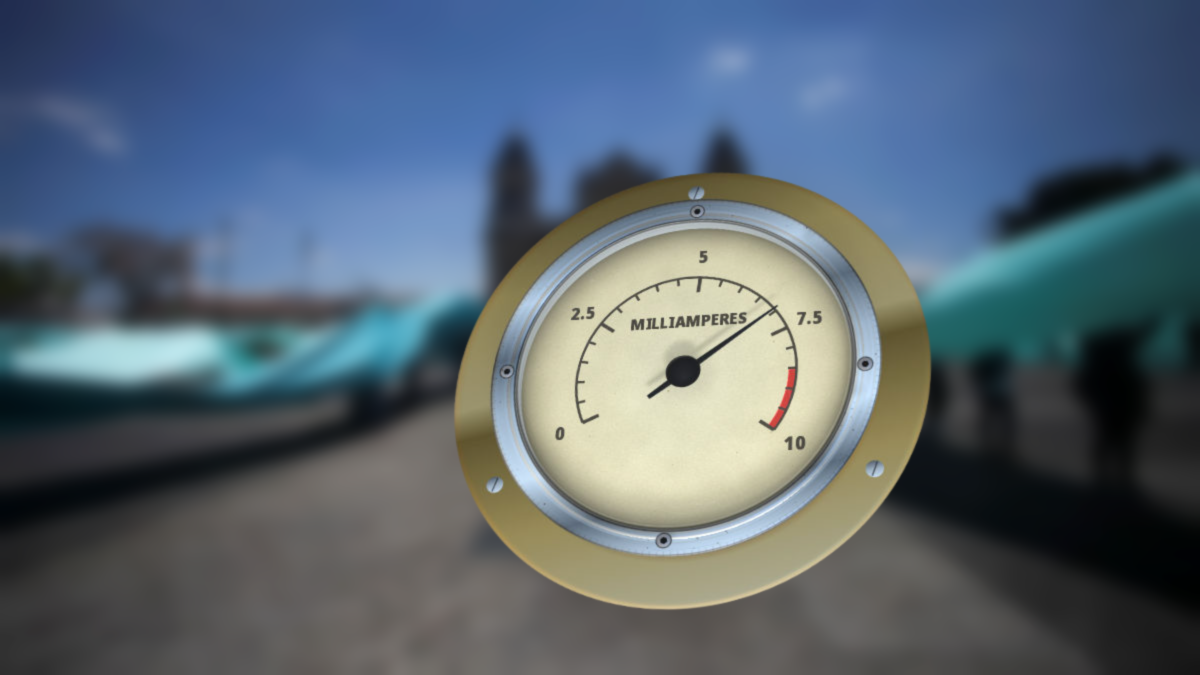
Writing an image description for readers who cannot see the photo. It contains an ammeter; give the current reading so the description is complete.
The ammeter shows 7 mA
